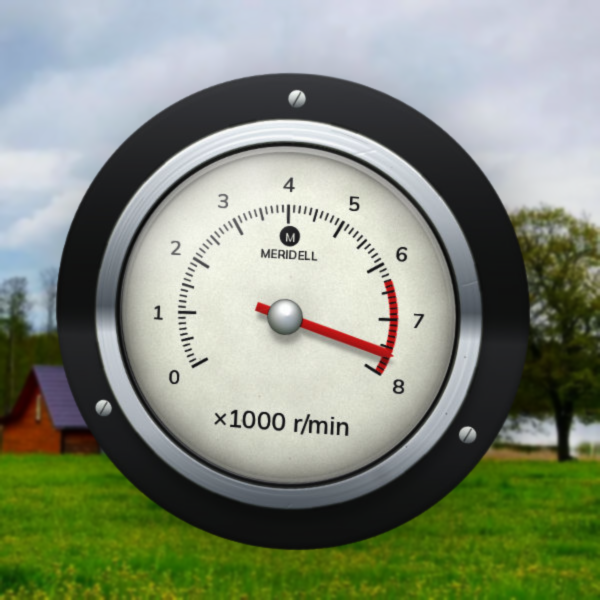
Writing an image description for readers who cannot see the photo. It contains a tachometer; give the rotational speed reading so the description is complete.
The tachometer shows 7600 rpm
